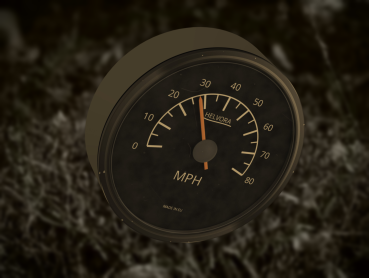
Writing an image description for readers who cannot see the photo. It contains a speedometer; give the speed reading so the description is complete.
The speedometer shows 27.5 mph
